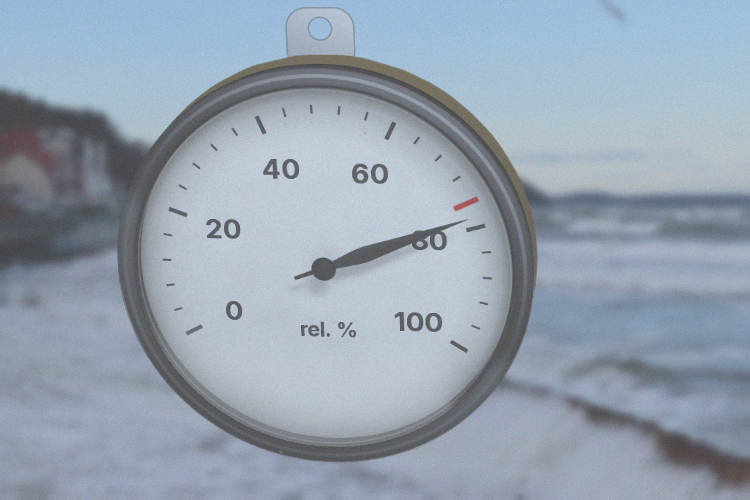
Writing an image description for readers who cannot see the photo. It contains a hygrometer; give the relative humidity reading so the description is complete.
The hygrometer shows 78 %
